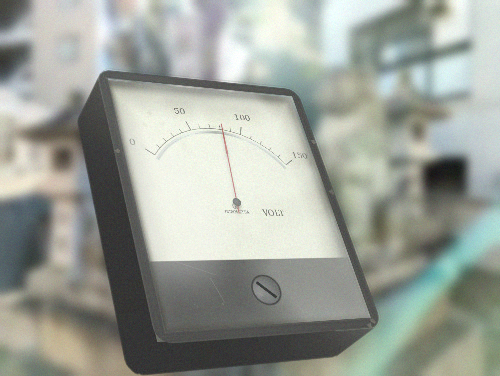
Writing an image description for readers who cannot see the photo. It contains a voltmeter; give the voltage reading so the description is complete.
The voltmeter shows 80 V
